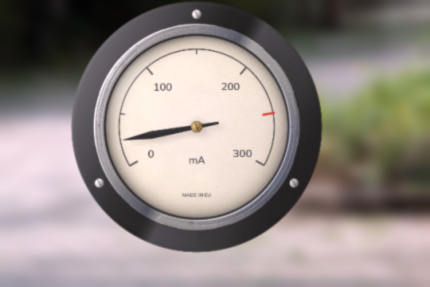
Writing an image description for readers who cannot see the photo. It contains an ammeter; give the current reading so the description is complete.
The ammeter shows 25 mA
